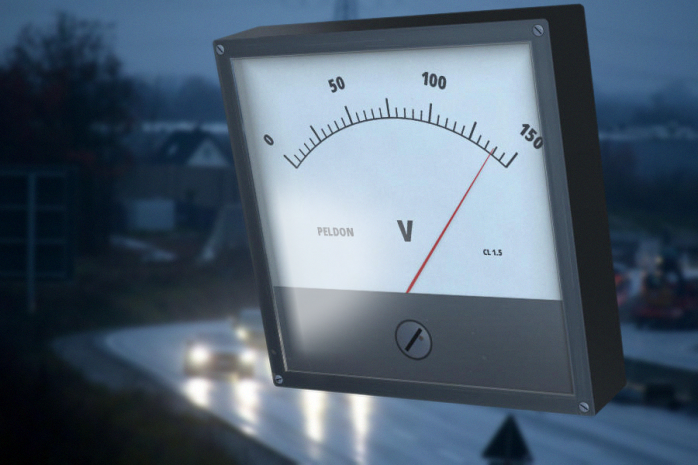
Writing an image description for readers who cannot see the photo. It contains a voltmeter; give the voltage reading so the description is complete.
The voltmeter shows 140 V
